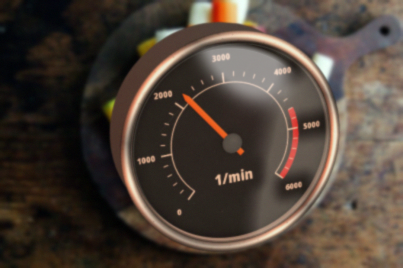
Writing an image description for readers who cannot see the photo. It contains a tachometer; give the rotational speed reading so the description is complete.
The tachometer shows 2200 rpm
